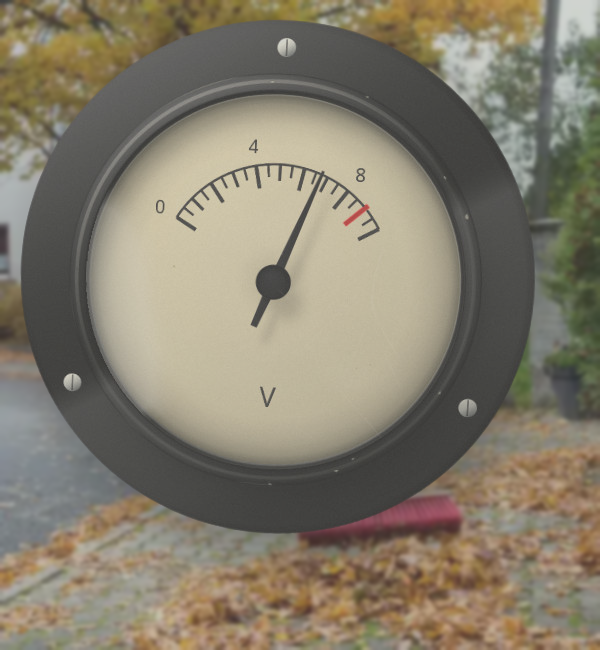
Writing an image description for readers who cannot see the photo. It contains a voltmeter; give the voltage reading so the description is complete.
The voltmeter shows 6.75 V
